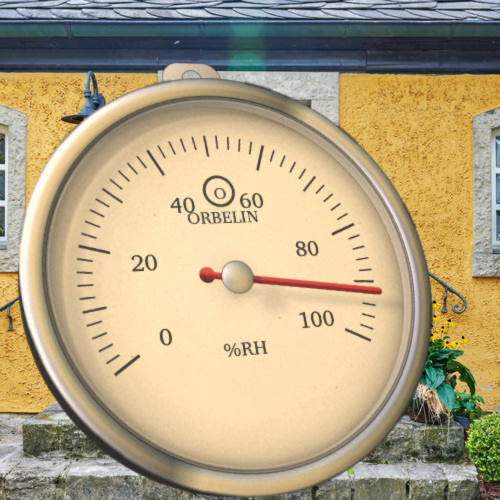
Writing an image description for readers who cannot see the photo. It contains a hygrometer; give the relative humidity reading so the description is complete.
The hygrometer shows 92 %
